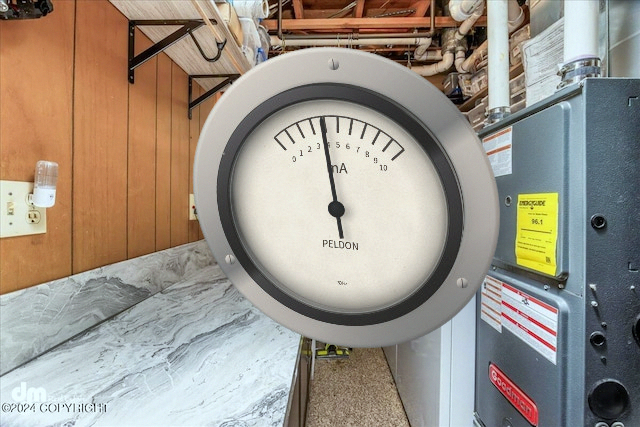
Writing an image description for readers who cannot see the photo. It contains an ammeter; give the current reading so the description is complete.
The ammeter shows 4 mA
